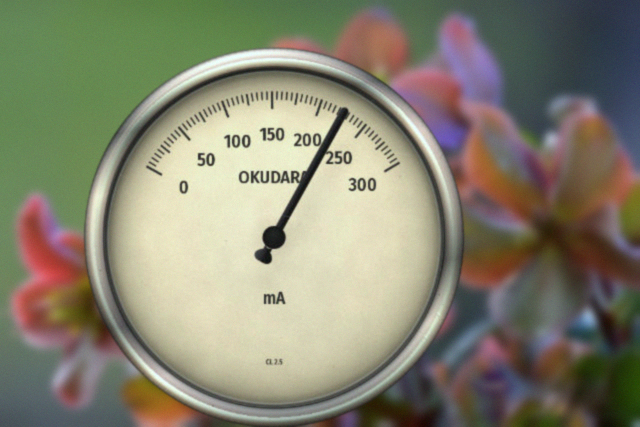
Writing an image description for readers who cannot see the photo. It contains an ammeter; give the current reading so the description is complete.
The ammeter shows 225 mA
